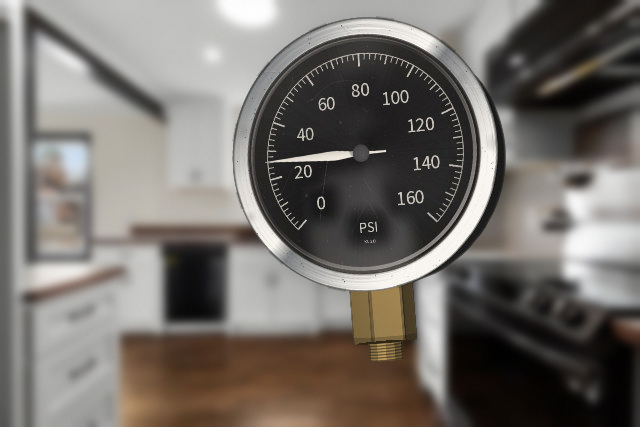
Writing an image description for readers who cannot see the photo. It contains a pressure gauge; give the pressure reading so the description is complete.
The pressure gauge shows 26 psi
